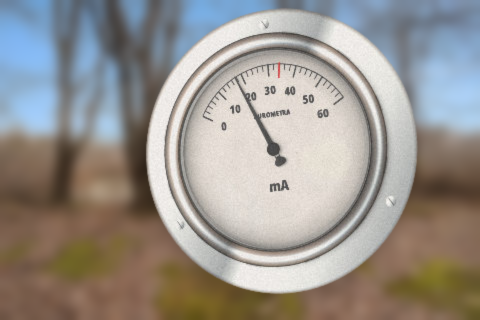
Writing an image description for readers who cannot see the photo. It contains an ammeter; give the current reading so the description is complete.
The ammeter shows 18 mA
